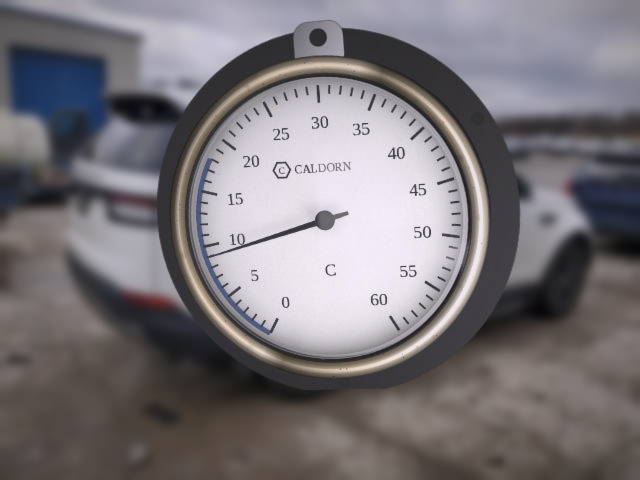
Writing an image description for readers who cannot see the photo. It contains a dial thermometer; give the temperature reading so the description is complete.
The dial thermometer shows 9 °C
